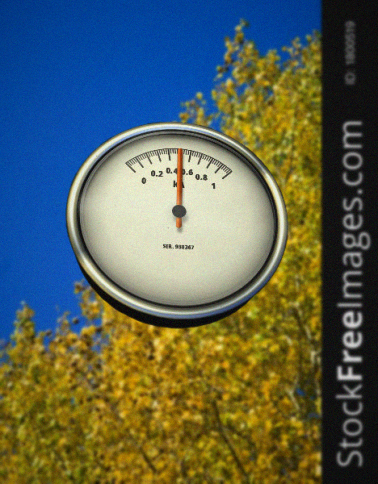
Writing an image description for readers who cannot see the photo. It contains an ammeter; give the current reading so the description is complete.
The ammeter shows 0.5 kA
